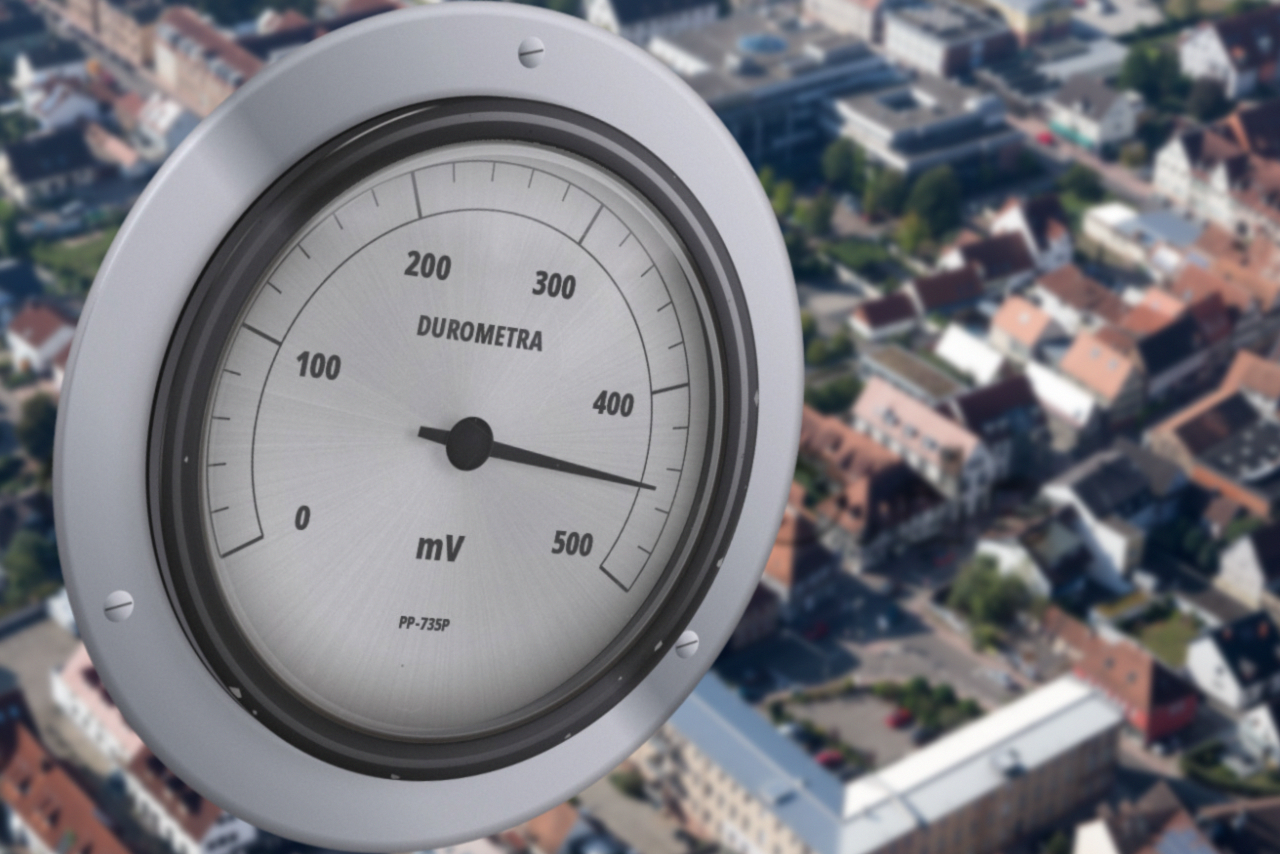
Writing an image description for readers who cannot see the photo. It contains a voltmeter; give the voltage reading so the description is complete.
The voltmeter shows 450 mV
